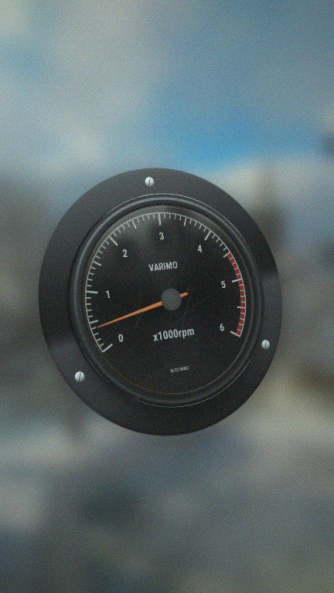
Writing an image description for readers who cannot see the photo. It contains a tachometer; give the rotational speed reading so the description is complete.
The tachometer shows 400 rpm
